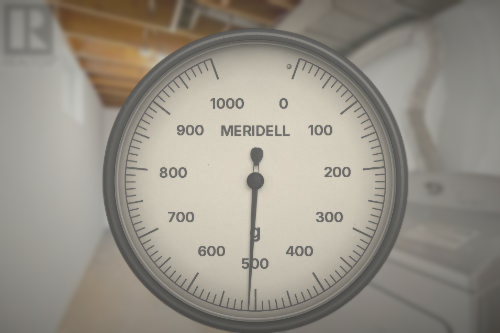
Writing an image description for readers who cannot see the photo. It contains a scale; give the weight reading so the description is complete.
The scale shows 510 g
